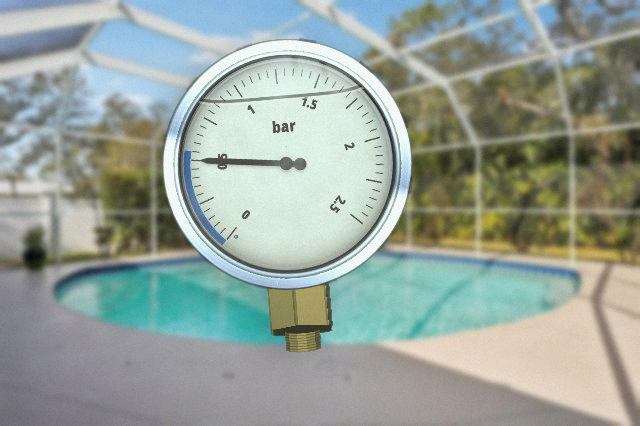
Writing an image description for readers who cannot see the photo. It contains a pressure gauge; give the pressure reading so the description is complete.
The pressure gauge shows 0.5 bar
